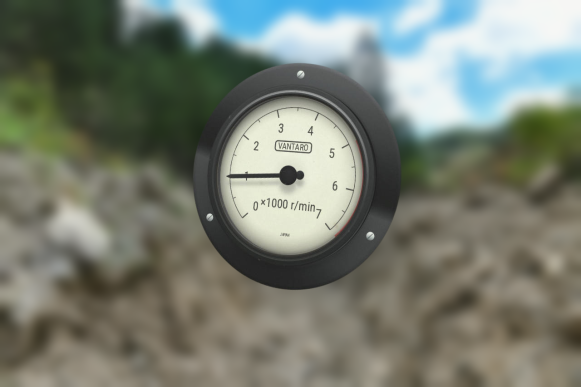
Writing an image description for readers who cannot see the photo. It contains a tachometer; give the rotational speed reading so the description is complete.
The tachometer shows 1000 rpm
